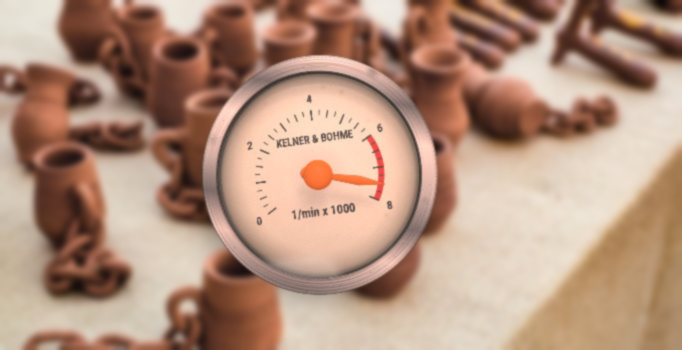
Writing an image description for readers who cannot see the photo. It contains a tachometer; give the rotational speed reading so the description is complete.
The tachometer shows 7500 rpm
